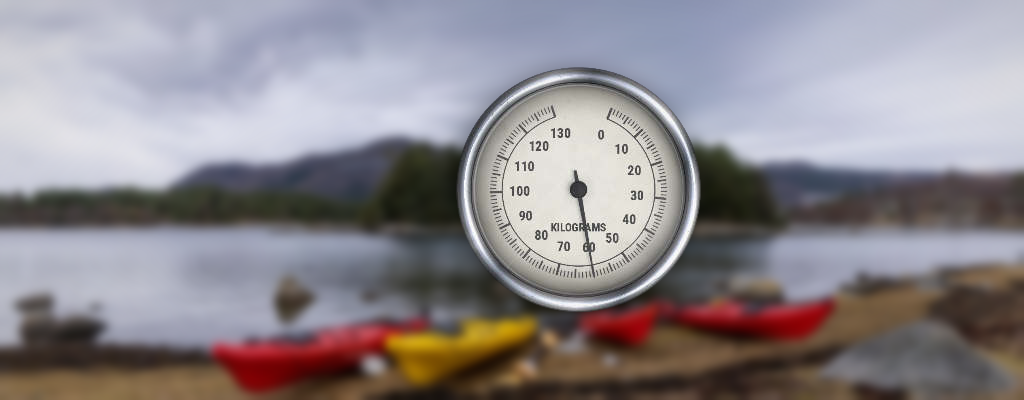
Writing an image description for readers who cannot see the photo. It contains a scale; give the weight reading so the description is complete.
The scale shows 60 kg
